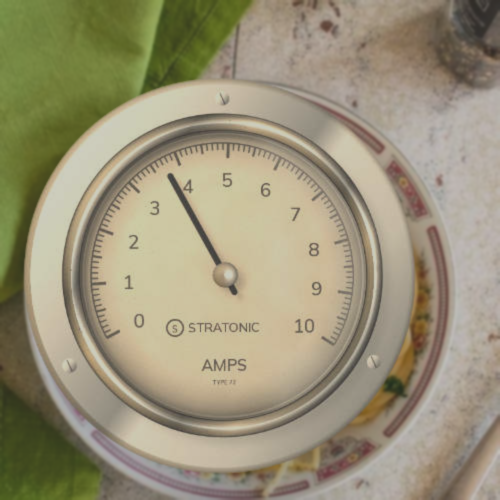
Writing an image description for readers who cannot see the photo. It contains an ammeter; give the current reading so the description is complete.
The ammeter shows 3.7 A
